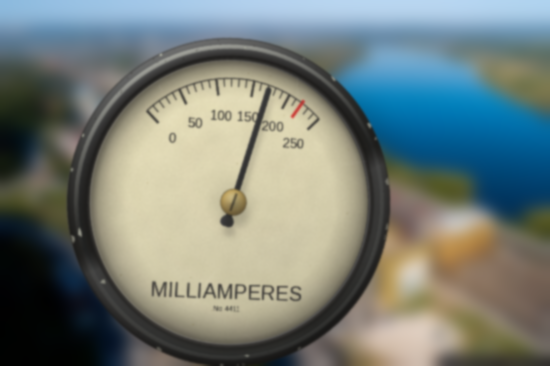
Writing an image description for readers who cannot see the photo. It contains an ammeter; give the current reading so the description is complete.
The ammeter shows 170 mA
